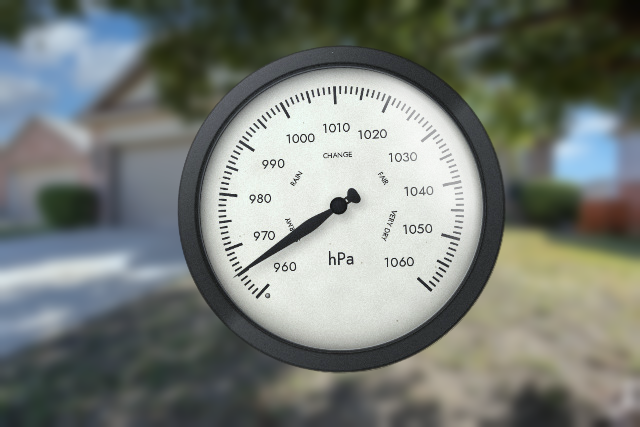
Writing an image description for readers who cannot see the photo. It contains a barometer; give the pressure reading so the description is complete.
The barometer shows 965 hPa
